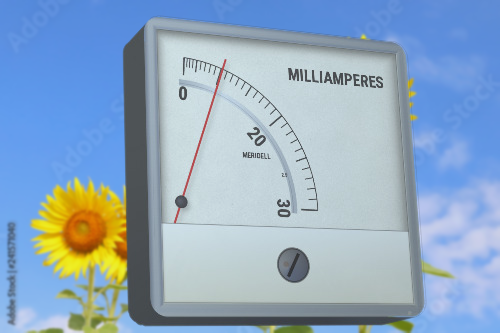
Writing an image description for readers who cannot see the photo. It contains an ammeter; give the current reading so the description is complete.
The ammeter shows 10 mA
